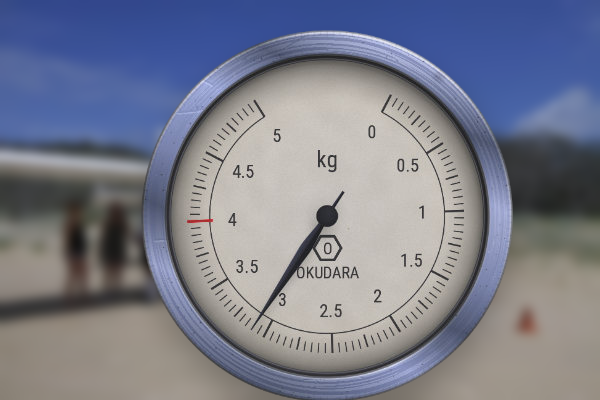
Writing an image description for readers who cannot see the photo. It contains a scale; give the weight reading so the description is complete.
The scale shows 3.1 kg
